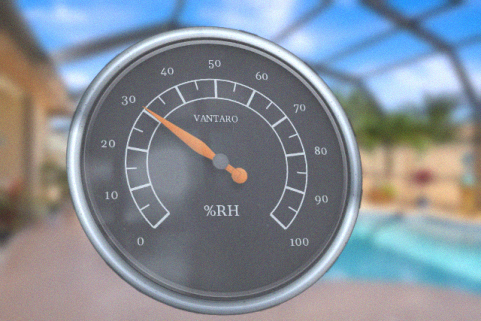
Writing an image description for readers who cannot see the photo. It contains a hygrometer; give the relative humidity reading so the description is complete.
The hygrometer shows 30 %
